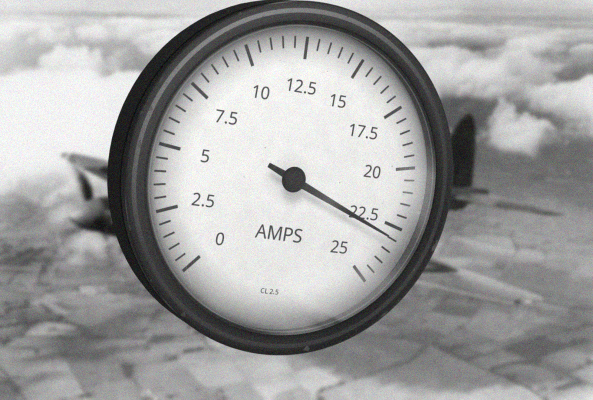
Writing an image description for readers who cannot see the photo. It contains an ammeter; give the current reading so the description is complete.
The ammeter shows 23 A
